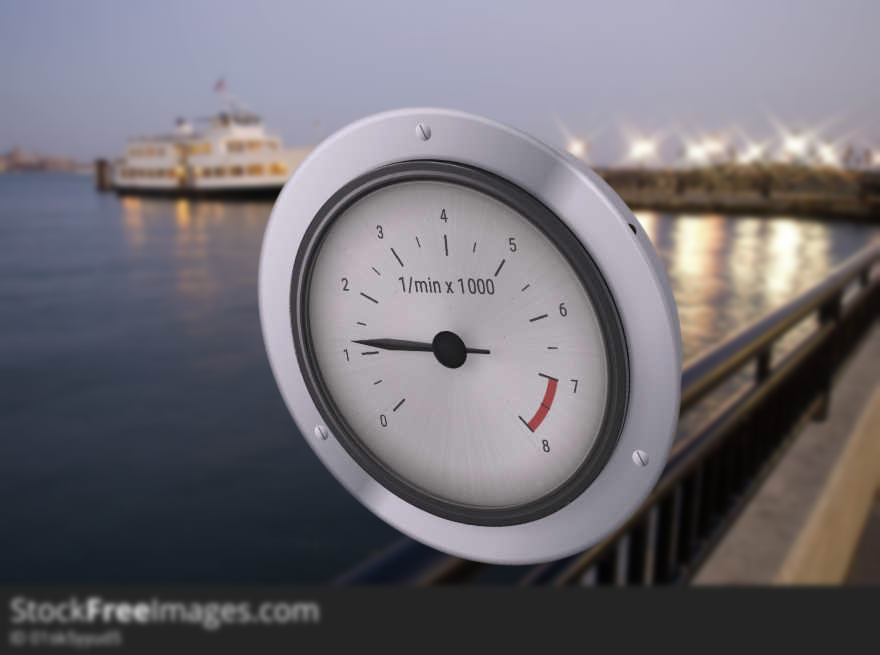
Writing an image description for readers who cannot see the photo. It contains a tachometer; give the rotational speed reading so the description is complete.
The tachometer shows 1250 rpm
